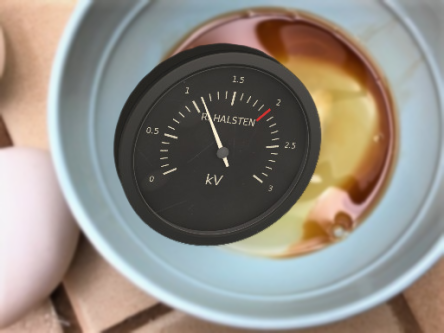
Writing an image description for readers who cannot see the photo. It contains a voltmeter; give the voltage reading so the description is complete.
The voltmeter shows 1.1 kV
